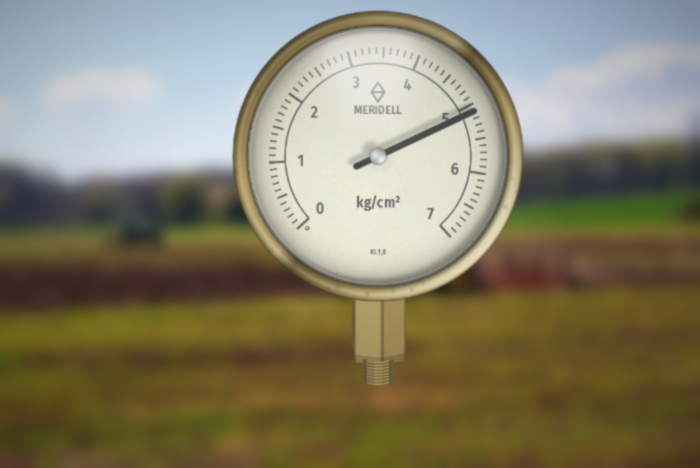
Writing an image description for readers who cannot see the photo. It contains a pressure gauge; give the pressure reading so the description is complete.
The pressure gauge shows 5.1 kg/cm²
